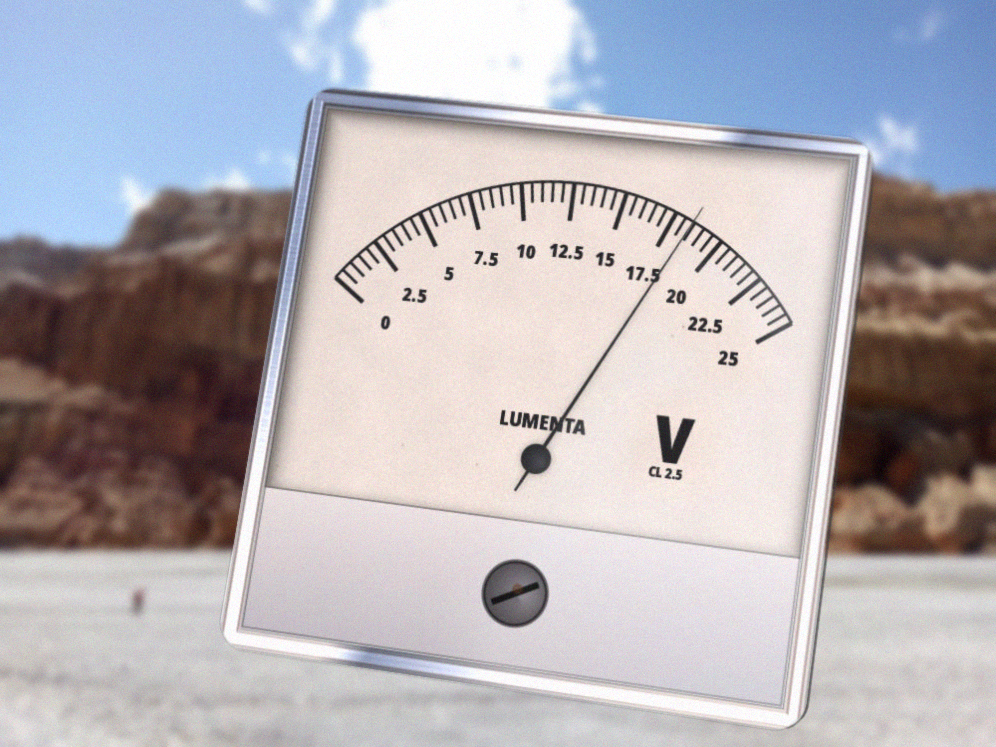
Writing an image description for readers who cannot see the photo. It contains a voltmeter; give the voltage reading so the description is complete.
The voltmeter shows 18.5 V
